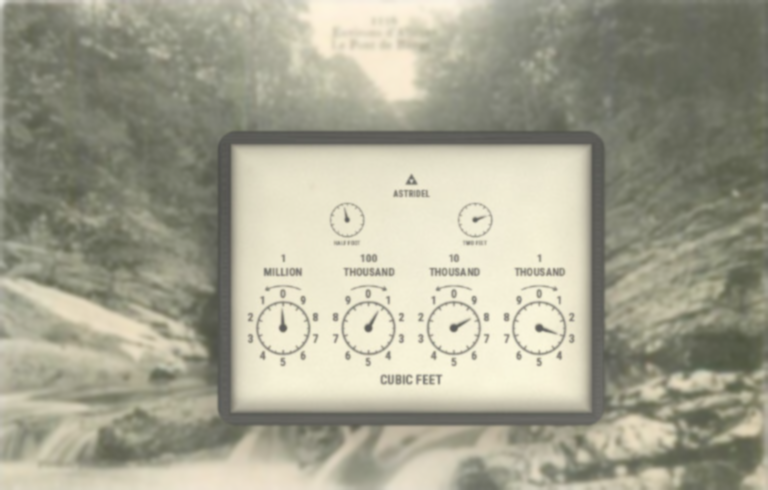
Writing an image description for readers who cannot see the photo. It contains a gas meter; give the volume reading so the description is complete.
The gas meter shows 8300 ft³
